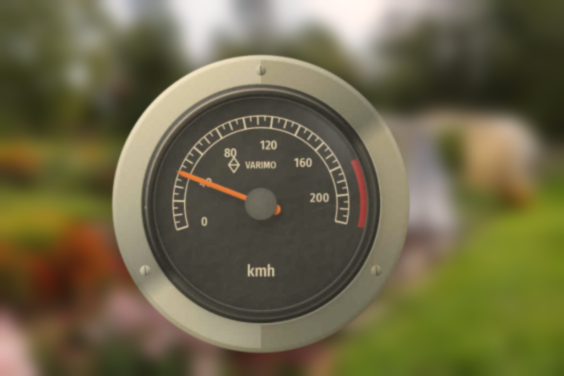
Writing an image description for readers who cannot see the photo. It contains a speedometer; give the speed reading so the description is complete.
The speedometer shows 40 km/h
